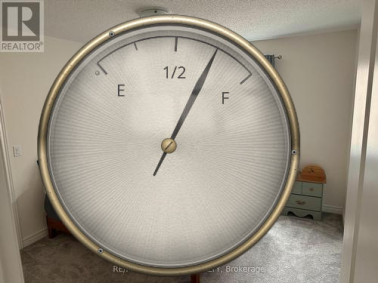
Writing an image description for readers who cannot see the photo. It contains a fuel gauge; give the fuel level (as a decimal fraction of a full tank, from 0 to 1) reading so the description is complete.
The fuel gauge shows 0.75
